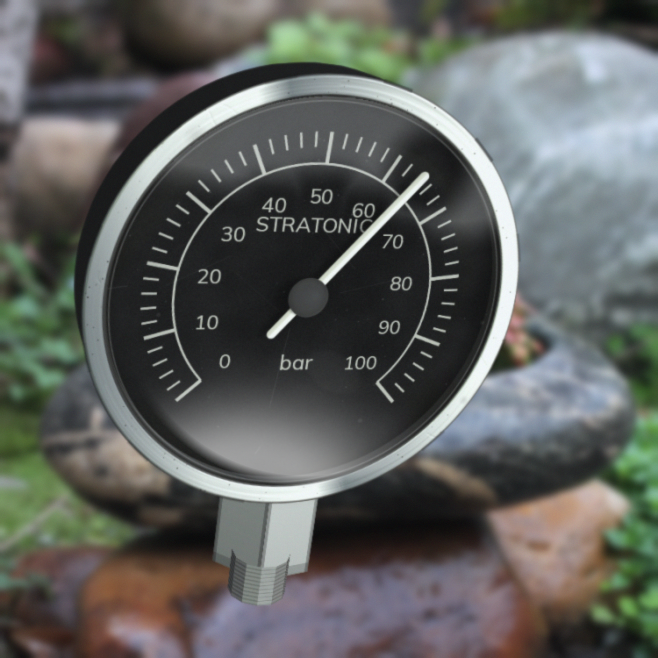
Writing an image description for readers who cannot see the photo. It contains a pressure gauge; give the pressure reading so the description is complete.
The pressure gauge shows 64 bar
